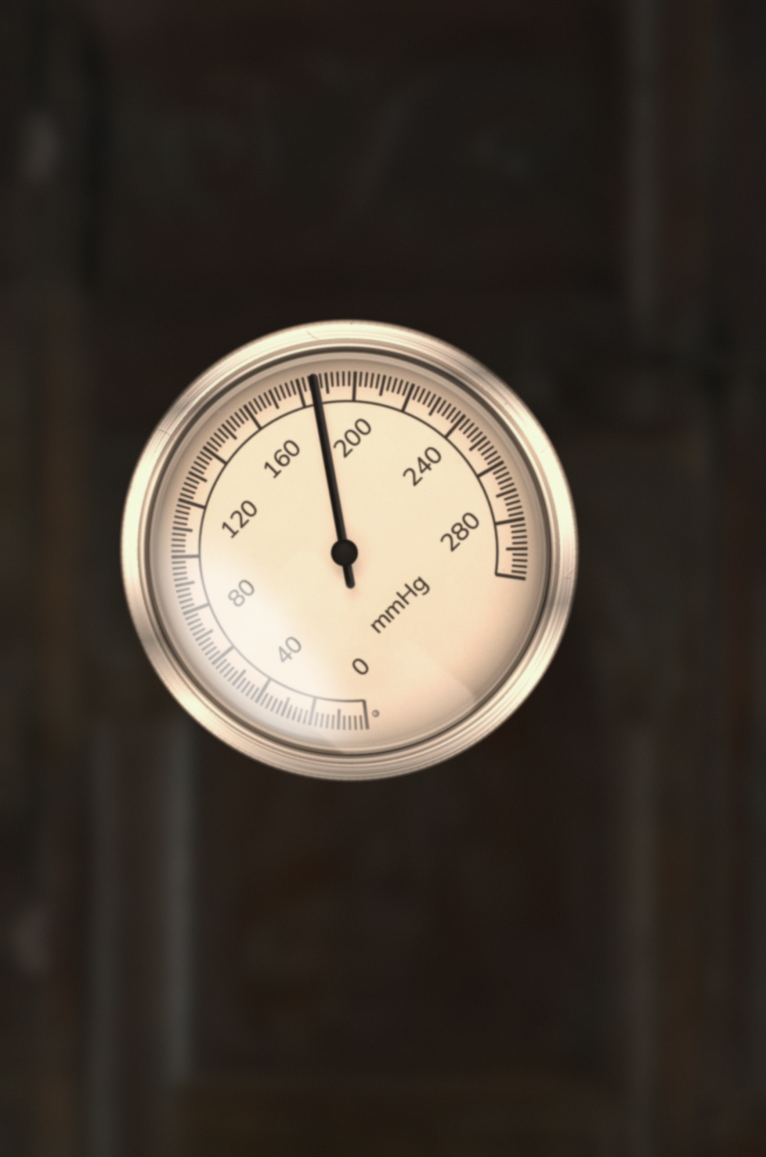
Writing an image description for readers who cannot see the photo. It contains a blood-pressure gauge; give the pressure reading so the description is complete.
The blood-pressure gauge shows 186 mmHg
